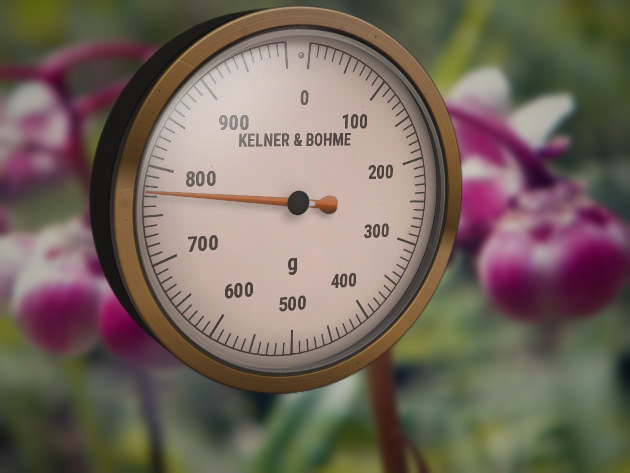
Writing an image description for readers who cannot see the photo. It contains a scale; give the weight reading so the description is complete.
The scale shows 775 g
